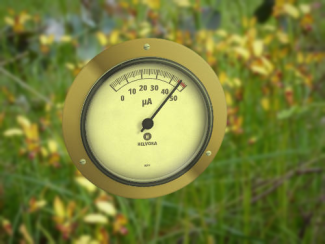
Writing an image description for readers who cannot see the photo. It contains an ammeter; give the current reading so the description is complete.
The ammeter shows 45 µA
